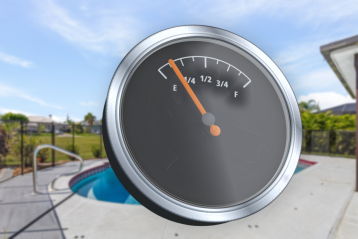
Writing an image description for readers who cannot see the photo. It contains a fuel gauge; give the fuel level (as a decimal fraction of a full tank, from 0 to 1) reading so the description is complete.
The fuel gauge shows 0.125
